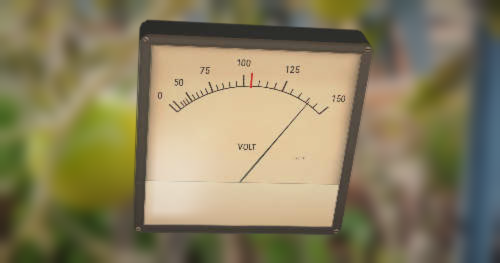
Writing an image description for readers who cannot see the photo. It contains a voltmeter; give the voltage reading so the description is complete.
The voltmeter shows 140 V
